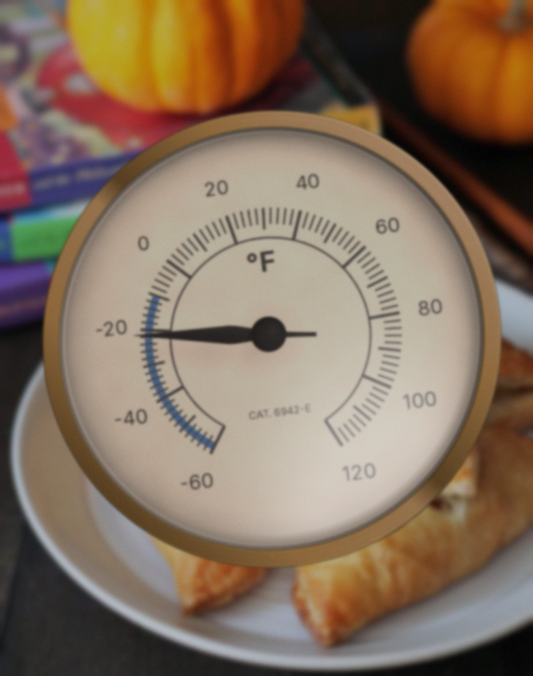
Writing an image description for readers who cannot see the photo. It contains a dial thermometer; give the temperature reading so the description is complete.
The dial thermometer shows -22 °F
